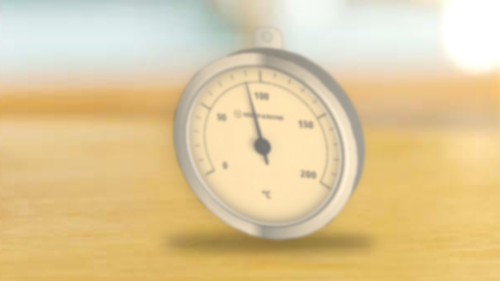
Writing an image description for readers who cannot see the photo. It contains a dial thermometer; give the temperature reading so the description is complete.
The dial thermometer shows 90 °C
